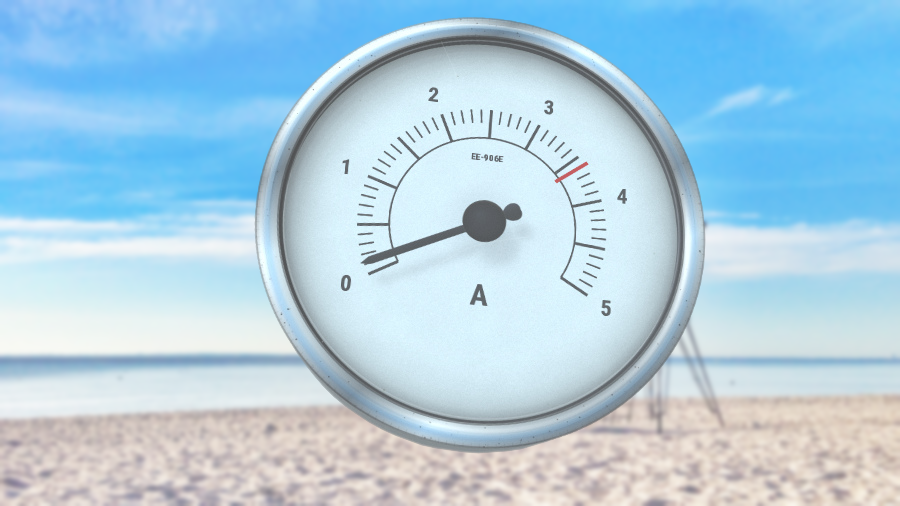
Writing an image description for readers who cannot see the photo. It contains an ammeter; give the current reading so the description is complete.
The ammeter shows 0.1 A
